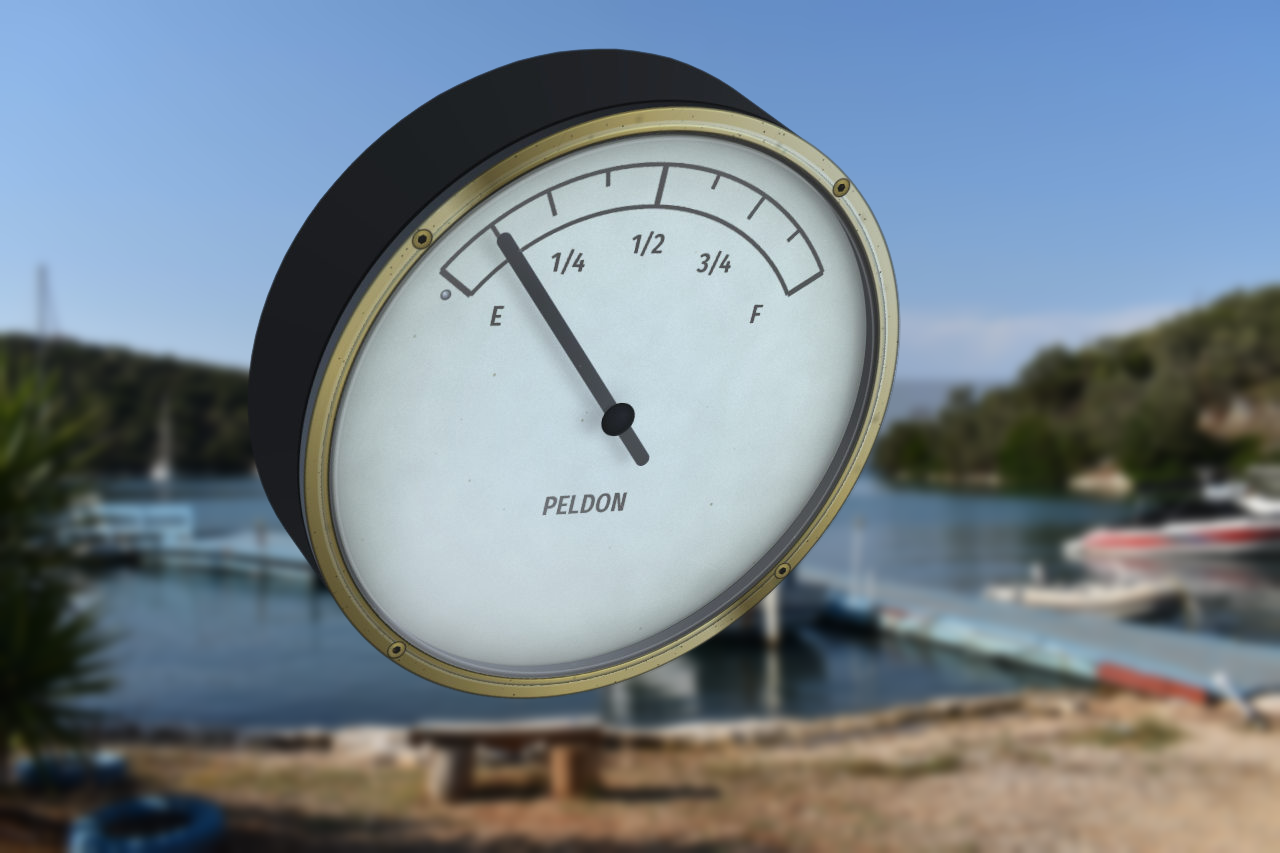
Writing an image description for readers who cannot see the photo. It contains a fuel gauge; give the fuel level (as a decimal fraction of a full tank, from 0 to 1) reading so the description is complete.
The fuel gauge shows 0.125
